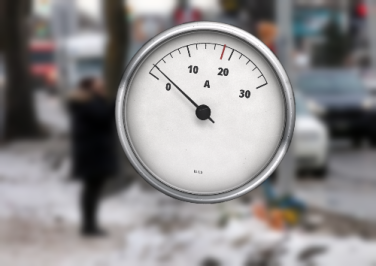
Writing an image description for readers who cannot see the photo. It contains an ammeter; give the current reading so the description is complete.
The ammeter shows 2 A
